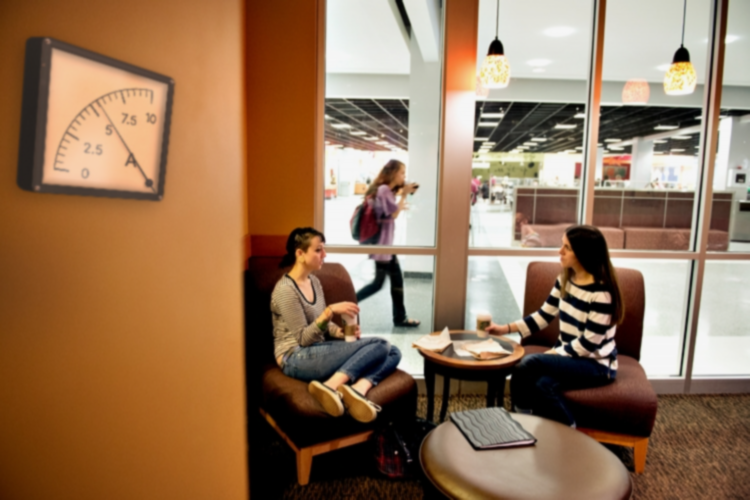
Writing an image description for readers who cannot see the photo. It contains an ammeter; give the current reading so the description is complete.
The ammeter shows 5.5 A
